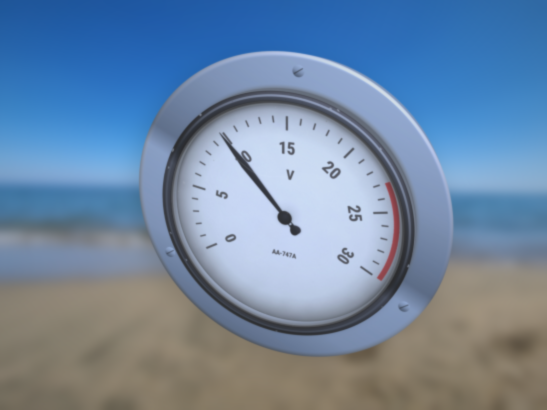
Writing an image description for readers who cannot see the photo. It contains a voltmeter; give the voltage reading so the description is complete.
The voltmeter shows 10 V
